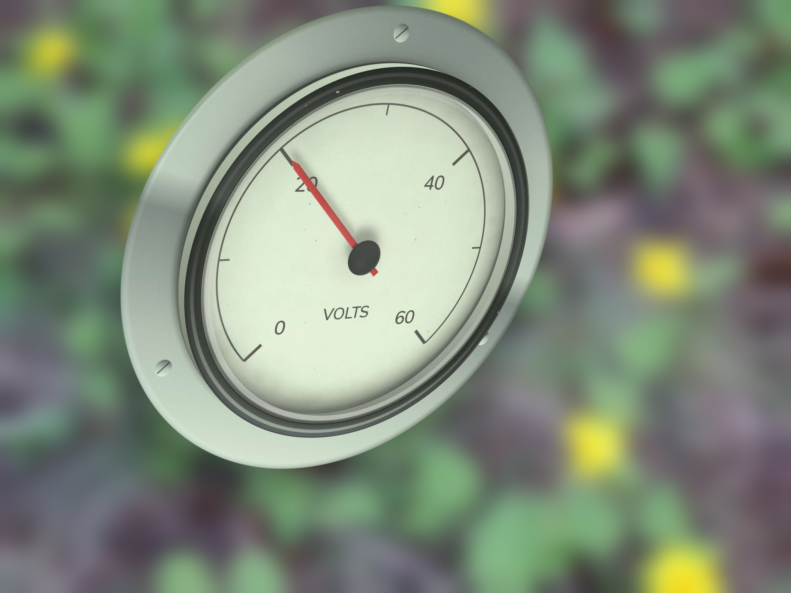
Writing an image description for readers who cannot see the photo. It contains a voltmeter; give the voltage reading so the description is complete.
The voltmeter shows 20 V
